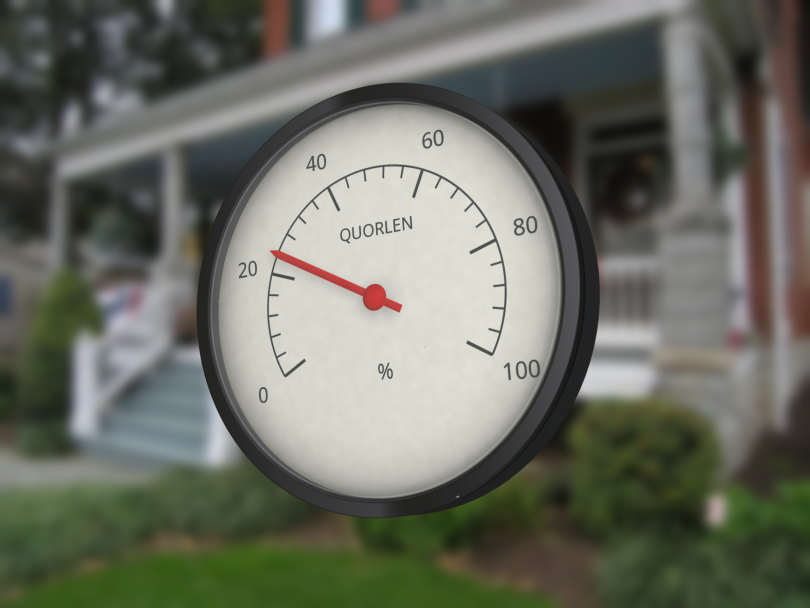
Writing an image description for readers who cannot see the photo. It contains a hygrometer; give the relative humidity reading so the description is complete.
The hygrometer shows 24 %
